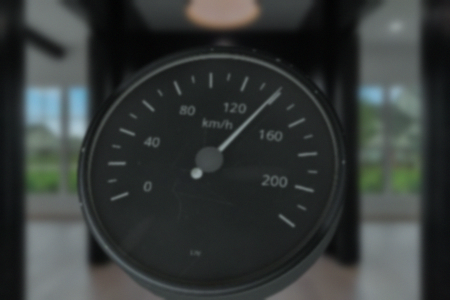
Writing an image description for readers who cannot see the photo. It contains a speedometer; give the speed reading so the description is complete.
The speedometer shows 140 km/h
